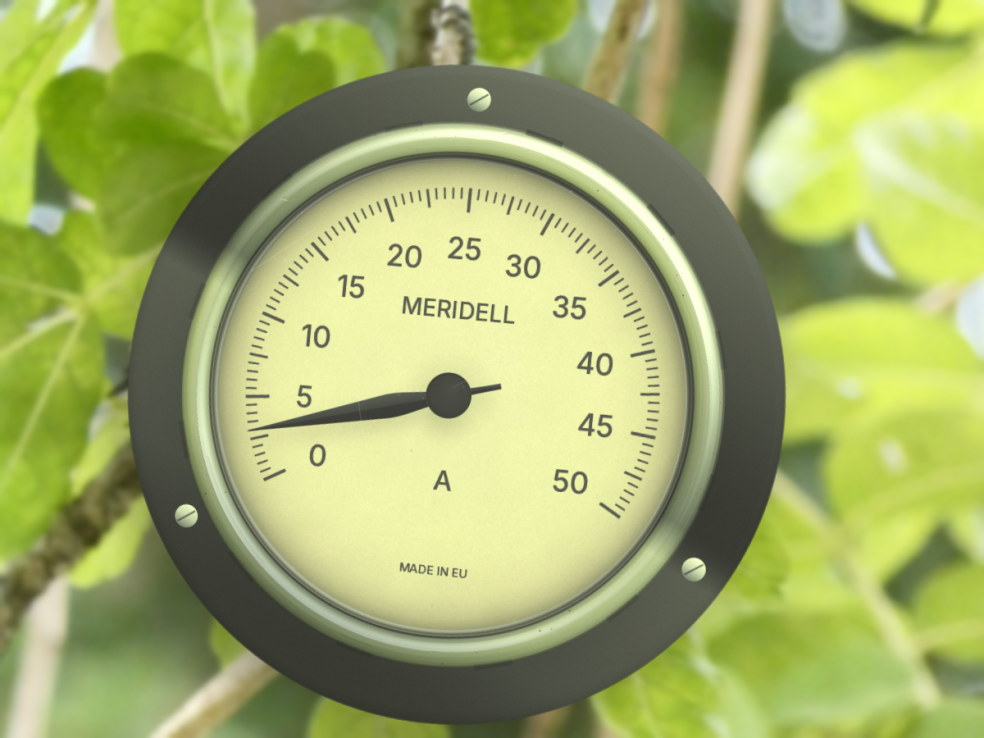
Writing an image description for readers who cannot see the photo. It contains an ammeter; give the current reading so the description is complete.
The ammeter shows 3 A
